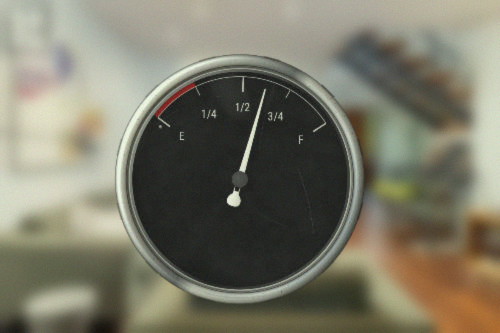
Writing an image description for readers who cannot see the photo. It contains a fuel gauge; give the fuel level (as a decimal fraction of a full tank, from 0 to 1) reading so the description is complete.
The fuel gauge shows 0.625
